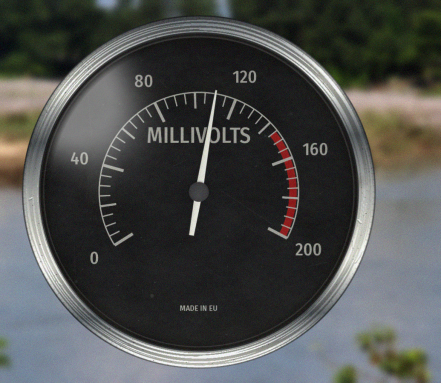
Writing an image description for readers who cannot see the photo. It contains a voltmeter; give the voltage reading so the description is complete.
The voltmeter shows 110 mV
